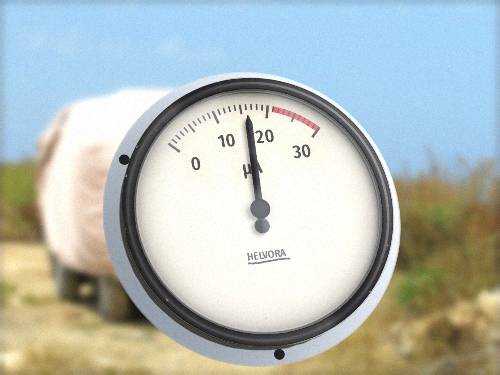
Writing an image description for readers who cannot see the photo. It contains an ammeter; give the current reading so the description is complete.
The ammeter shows 16 µA
